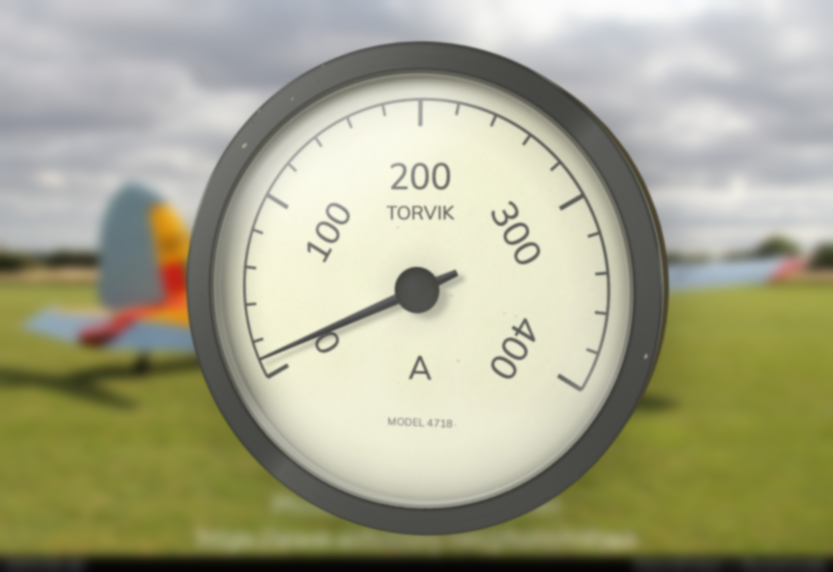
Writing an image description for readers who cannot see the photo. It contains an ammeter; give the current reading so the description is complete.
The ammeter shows 10 A
